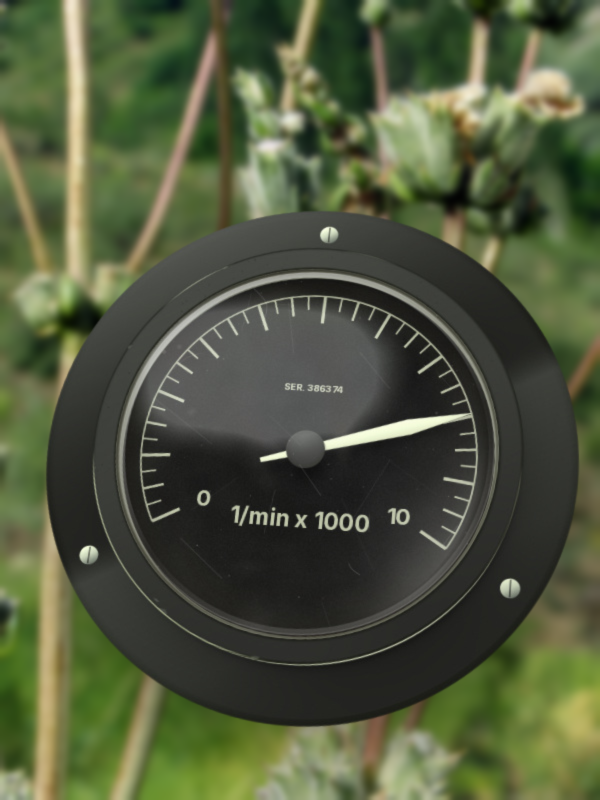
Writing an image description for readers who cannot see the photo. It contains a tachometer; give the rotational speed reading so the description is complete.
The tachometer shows 8000 rpm
